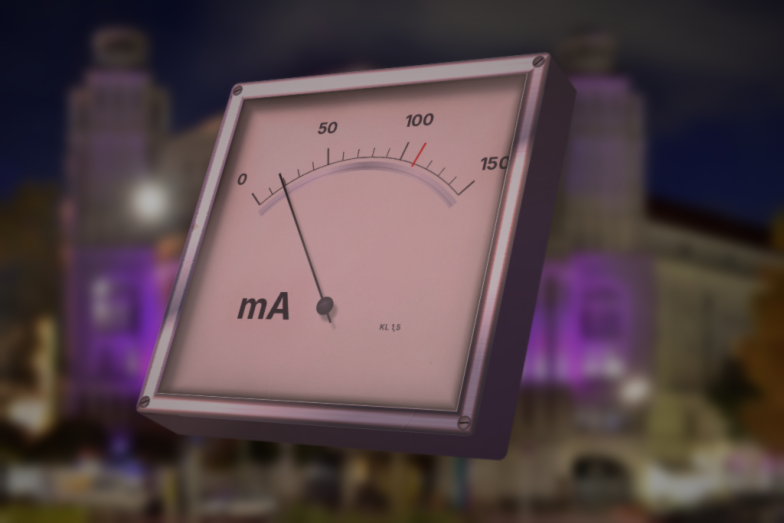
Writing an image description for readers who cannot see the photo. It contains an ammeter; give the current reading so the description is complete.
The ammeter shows 20 mA
